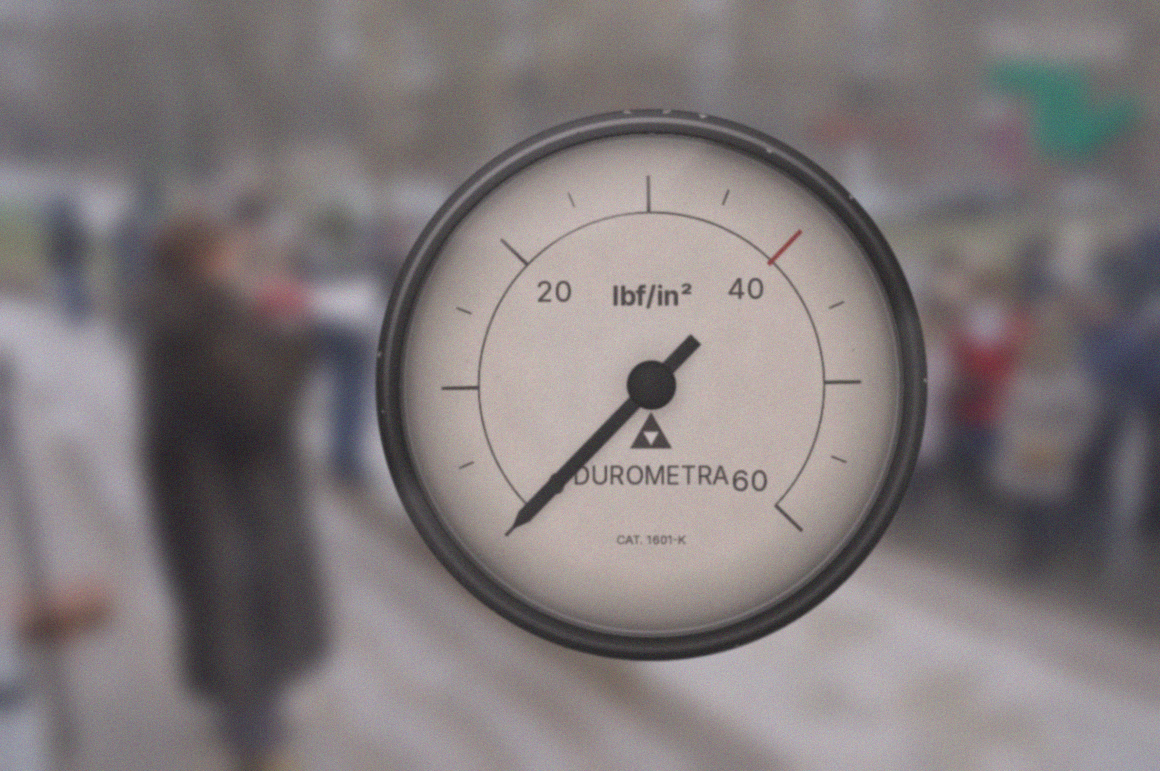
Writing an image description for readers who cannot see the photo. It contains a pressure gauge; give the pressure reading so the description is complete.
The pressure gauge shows 0 psi
